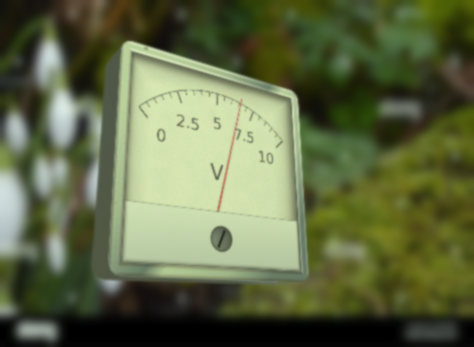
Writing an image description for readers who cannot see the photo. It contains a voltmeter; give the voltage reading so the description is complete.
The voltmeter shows 6.5 V
